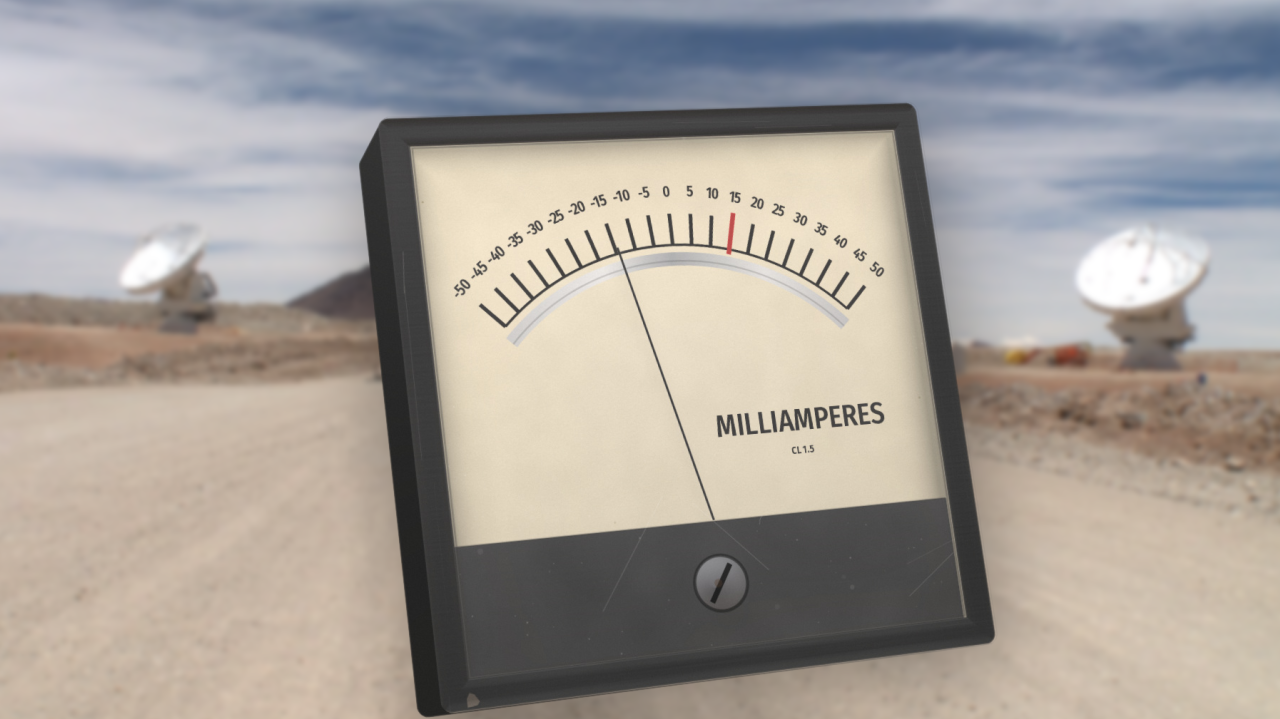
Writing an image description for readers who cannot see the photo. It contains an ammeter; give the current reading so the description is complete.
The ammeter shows -15 mA
